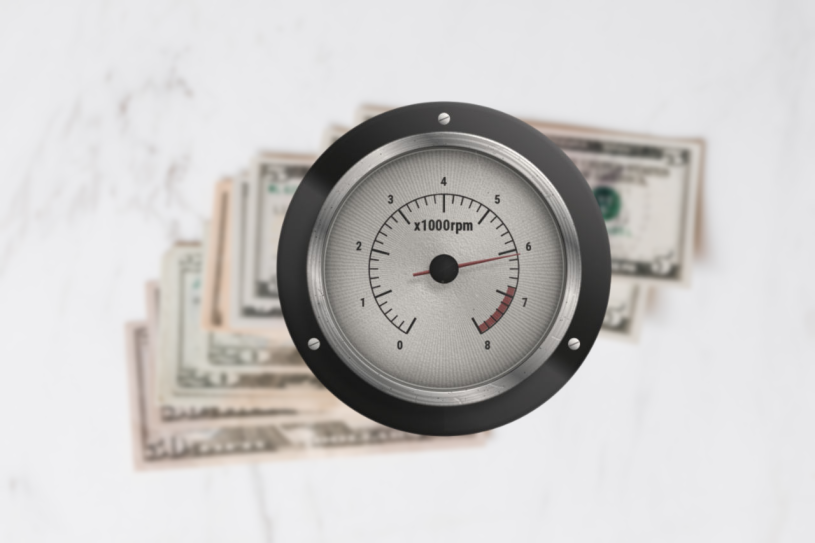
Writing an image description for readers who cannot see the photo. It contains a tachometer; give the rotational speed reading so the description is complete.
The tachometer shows 6100 rpm
